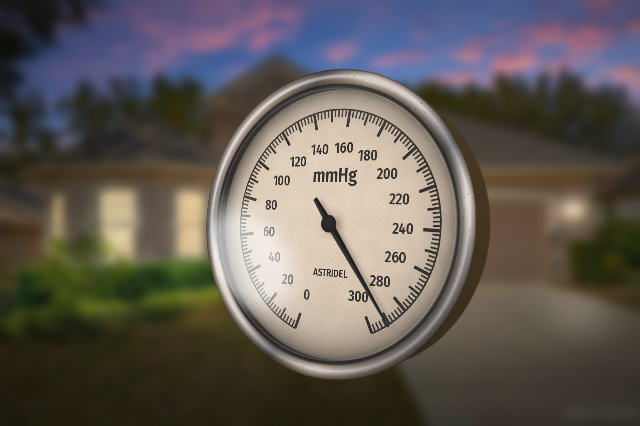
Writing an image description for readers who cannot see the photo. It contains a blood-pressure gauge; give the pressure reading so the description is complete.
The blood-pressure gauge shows 290 mmHg
